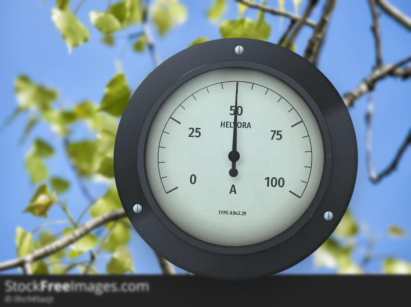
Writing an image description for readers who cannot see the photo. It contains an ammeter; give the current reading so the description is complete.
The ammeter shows 50 A
